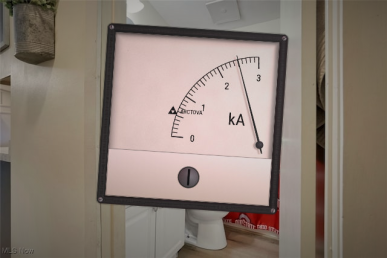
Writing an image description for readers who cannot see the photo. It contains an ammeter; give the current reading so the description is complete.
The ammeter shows 2.5 kA
